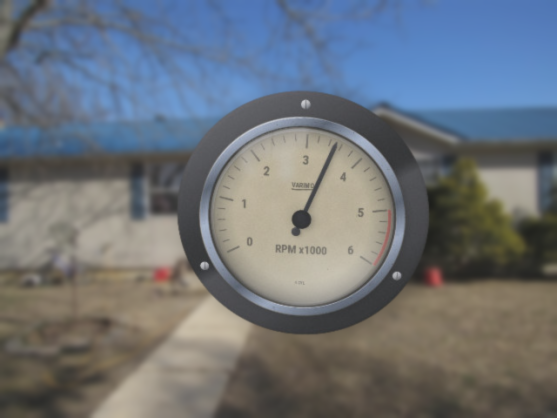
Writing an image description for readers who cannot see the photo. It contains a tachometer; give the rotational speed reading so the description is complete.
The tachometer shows 3500 rpm
